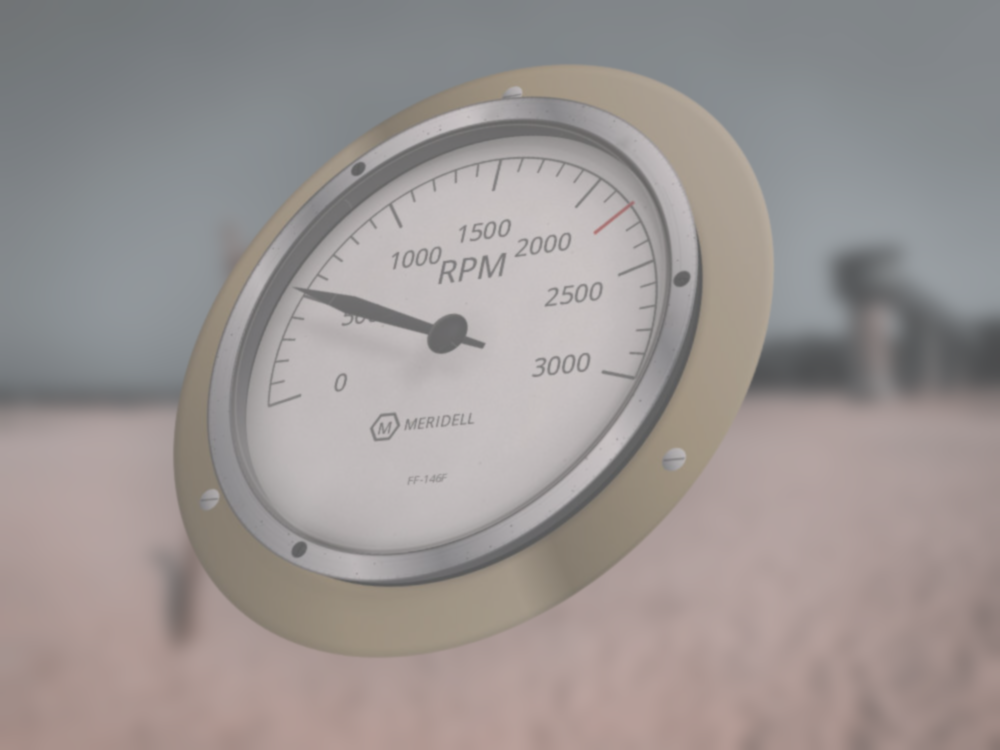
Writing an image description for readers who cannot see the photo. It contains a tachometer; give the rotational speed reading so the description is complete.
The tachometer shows 500 rpm
